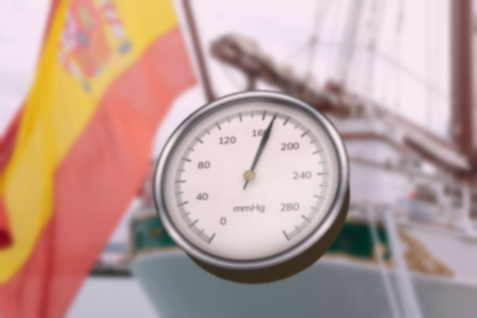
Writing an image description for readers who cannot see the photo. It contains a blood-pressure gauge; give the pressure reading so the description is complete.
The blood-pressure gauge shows 170 mmHg
